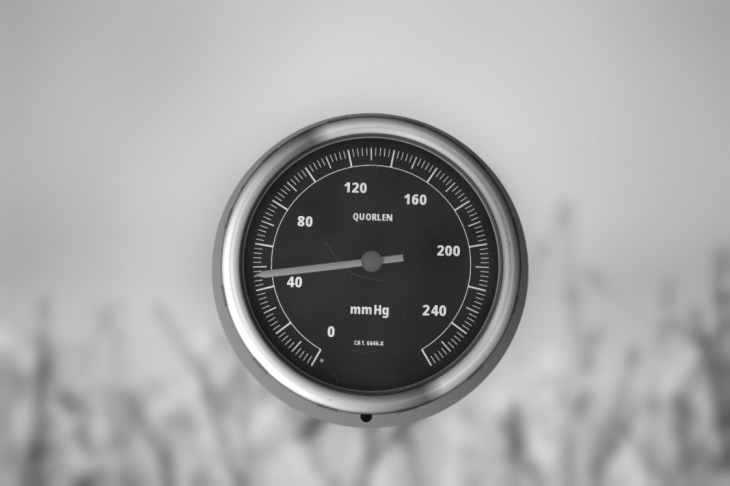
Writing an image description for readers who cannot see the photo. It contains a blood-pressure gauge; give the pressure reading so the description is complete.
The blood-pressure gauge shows 46 mmHg
